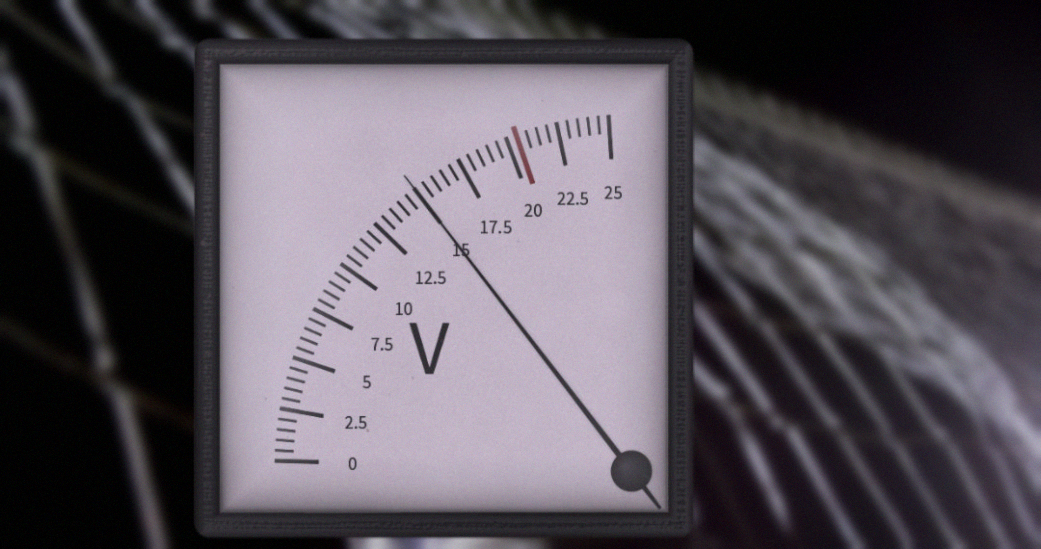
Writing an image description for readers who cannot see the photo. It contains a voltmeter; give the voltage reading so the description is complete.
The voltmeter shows 15 V
